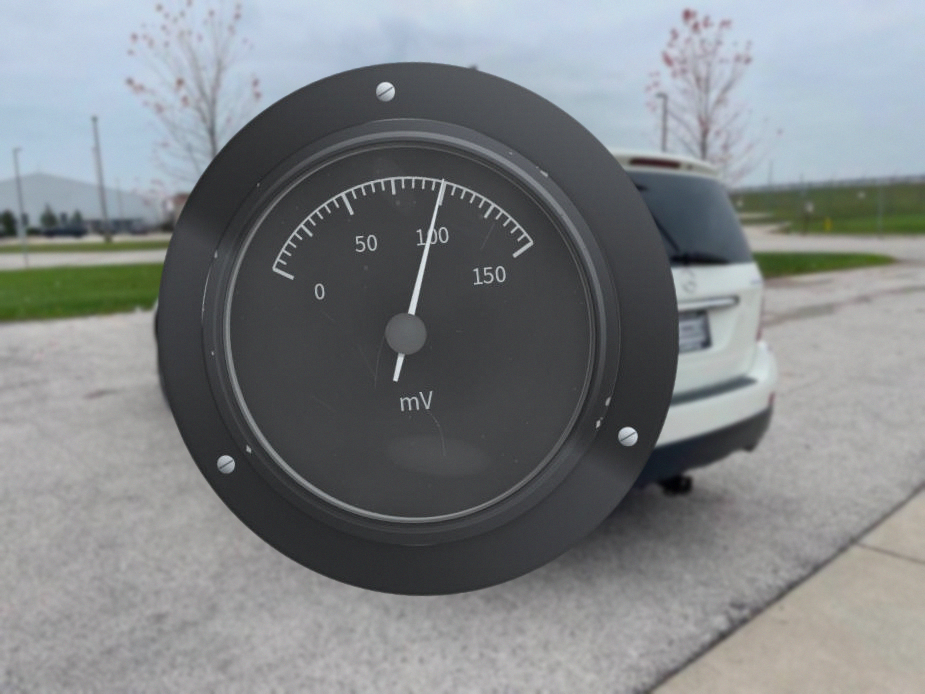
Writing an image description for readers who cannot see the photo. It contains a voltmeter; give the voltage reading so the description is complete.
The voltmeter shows 100 mV
